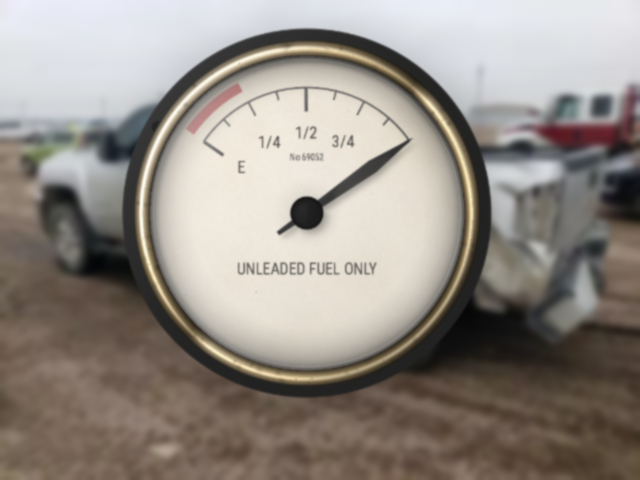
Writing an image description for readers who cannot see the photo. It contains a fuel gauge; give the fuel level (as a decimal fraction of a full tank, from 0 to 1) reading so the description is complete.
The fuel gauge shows 1
